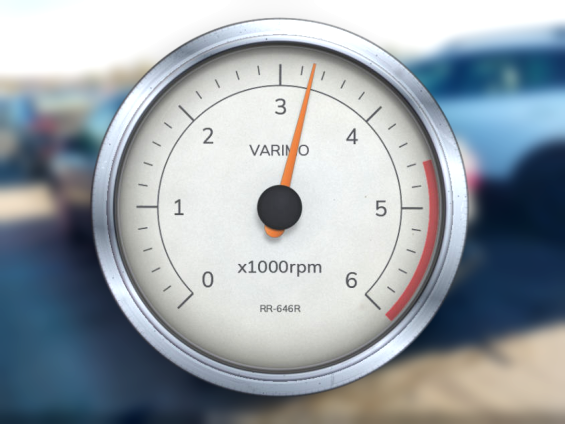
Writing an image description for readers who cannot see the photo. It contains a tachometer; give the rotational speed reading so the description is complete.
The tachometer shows 3300 rpm
